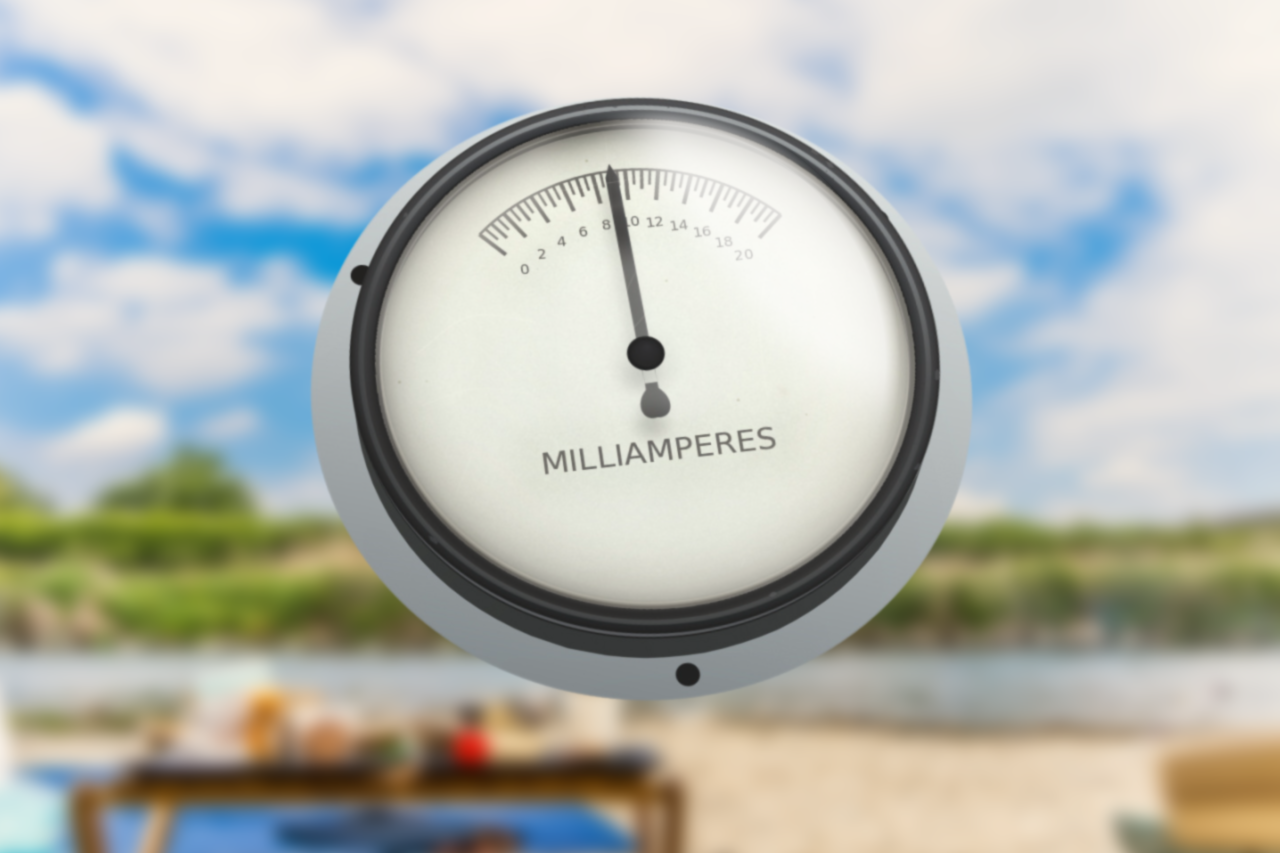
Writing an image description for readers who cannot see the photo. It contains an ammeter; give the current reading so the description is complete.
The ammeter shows 9 mA
